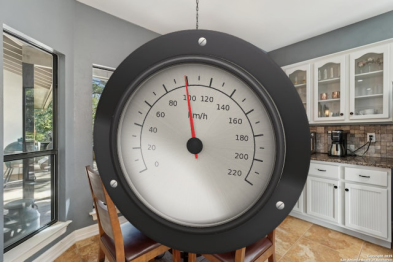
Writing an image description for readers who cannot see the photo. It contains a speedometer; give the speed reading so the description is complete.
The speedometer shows 100 km/h
